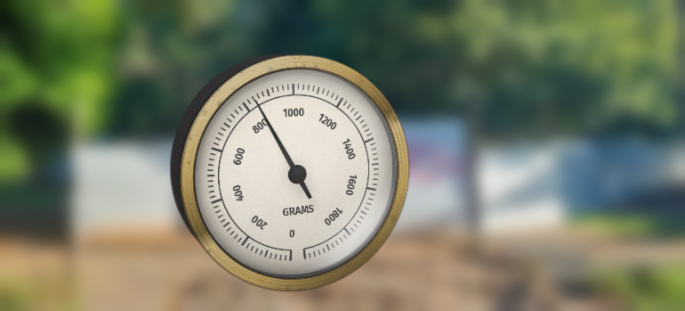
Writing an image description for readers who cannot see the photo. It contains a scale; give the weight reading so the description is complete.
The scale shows 840 g
